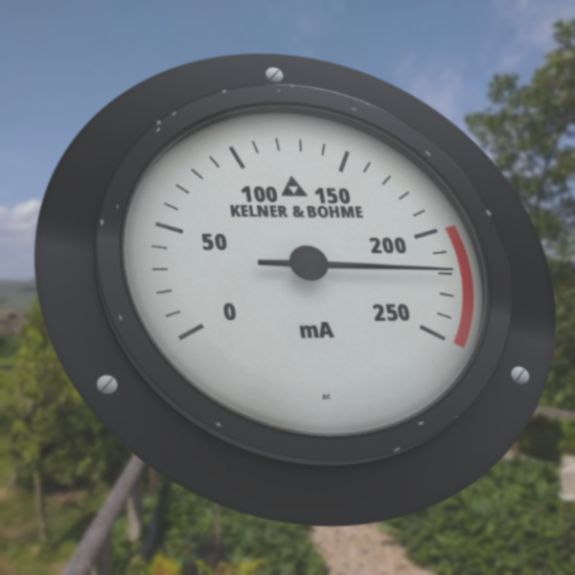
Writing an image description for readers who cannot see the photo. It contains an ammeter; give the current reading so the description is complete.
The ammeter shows 220 mA
